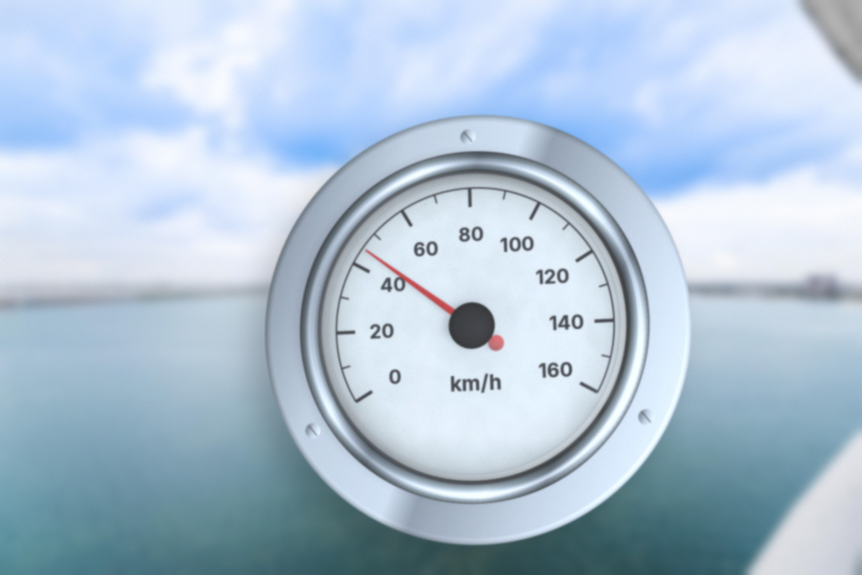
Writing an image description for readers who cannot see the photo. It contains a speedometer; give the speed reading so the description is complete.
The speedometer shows 45 km/h
